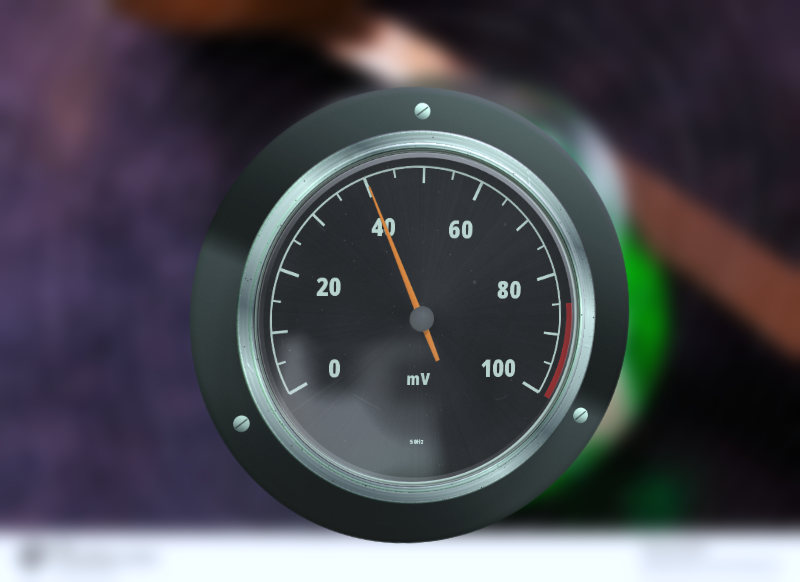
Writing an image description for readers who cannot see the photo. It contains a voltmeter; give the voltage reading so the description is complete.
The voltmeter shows 40 mV
